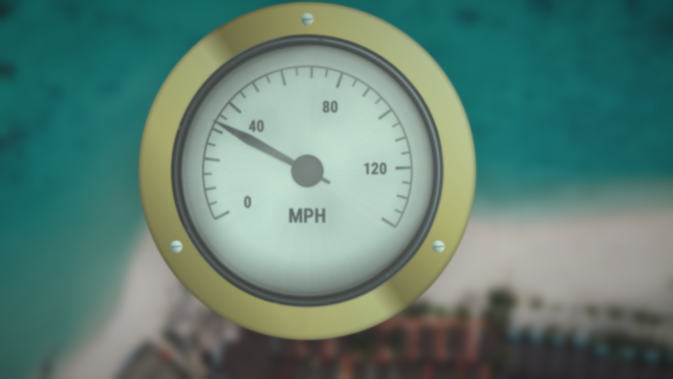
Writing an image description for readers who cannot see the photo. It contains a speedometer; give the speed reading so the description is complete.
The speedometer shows 32.5 mph
